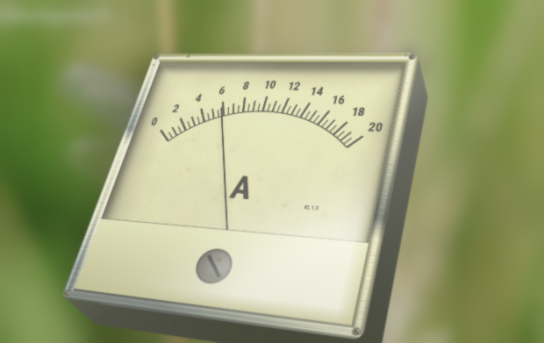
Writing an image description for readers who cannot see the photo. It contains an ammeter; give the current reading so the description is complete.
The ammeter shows 6 A
